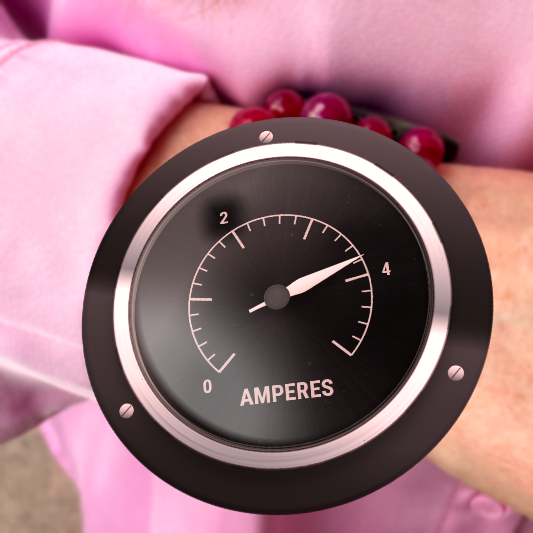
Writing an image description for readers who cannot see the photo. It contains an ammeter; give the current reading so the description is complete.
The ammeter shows 3.8 A
